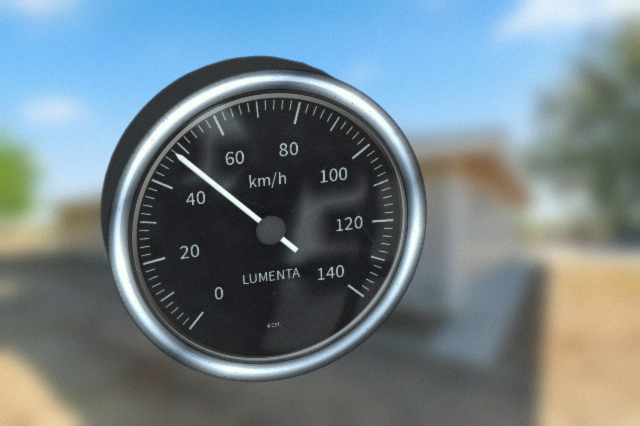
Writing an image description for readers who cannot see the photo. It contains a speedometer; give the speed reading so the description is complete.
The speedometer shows 48 km/h
